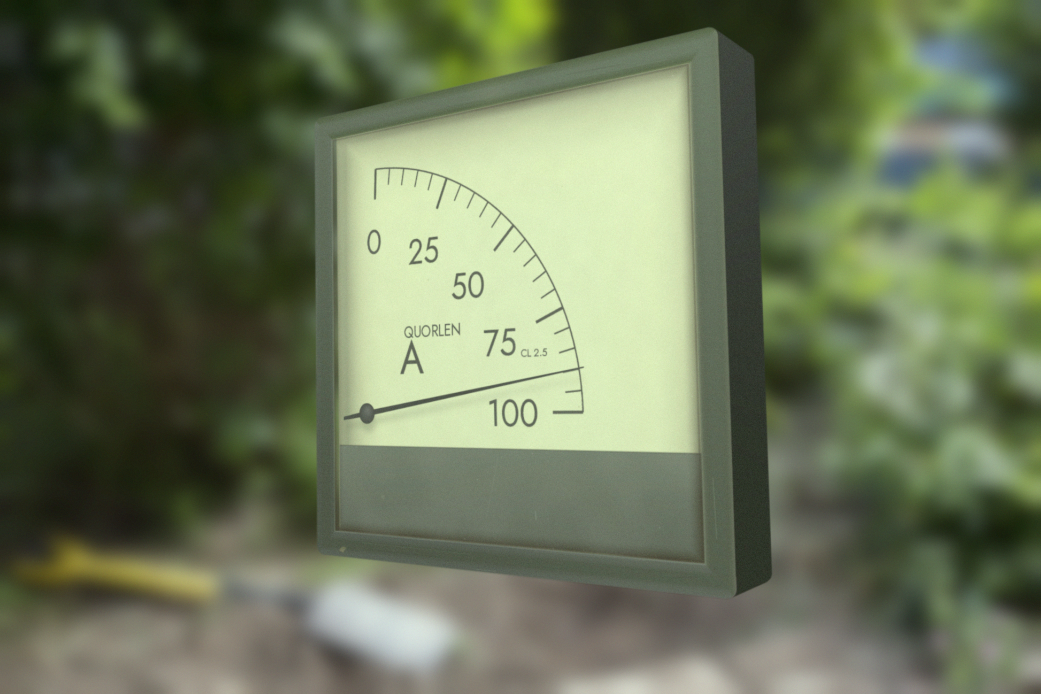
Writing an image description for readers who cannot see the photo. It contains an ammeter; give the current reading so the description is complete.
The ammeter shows 90 A
